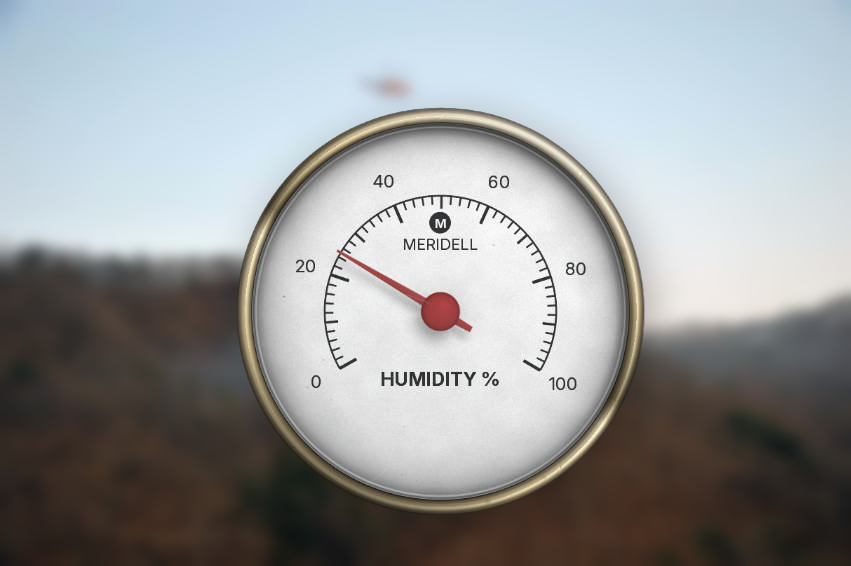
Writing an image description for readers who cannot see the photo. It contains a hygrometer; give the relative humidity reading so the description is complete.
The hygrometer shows 25 %
